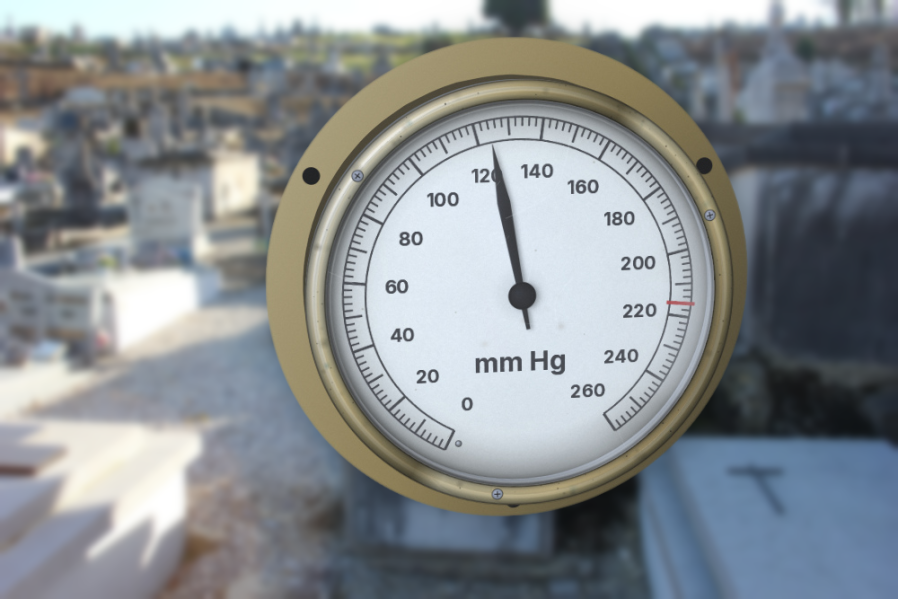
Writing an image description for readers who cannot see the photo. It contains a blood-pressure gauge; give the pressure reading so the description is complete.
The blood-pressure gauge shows 124 mmHg
